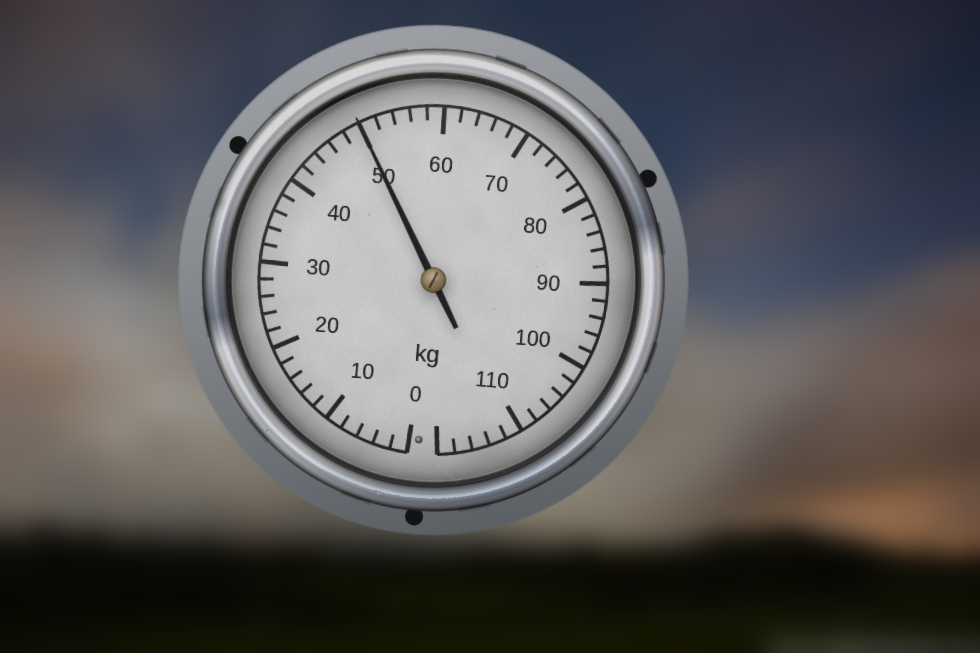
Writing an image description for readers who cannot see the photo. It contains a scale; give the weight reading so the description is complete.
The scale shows 50 kg
